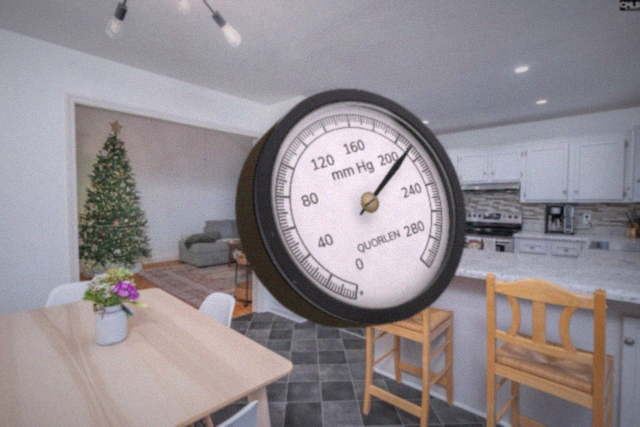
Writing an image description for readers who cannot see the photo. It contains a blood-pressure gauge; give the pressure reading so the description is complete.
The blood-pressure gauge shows 210 mmHg
